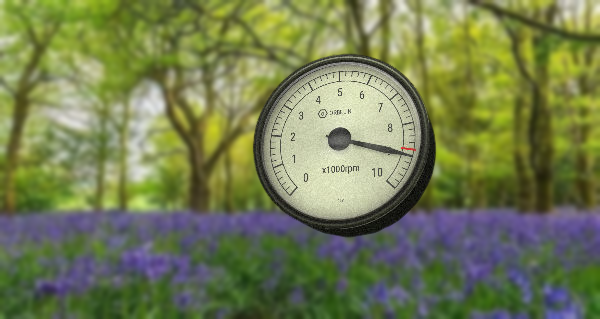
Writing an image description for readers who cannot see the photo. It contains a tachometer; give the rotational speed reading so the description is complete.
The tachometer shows 9000 rpm
